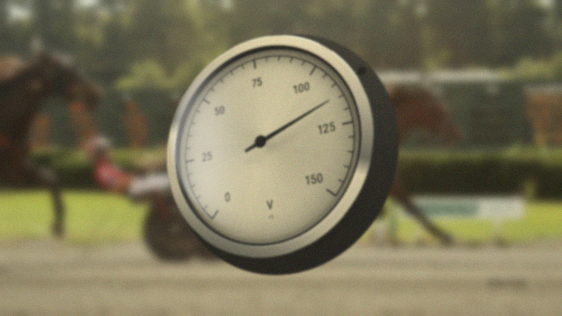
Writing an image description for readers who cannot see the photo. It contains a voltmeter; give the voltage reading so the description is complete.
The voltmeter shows 115 V
